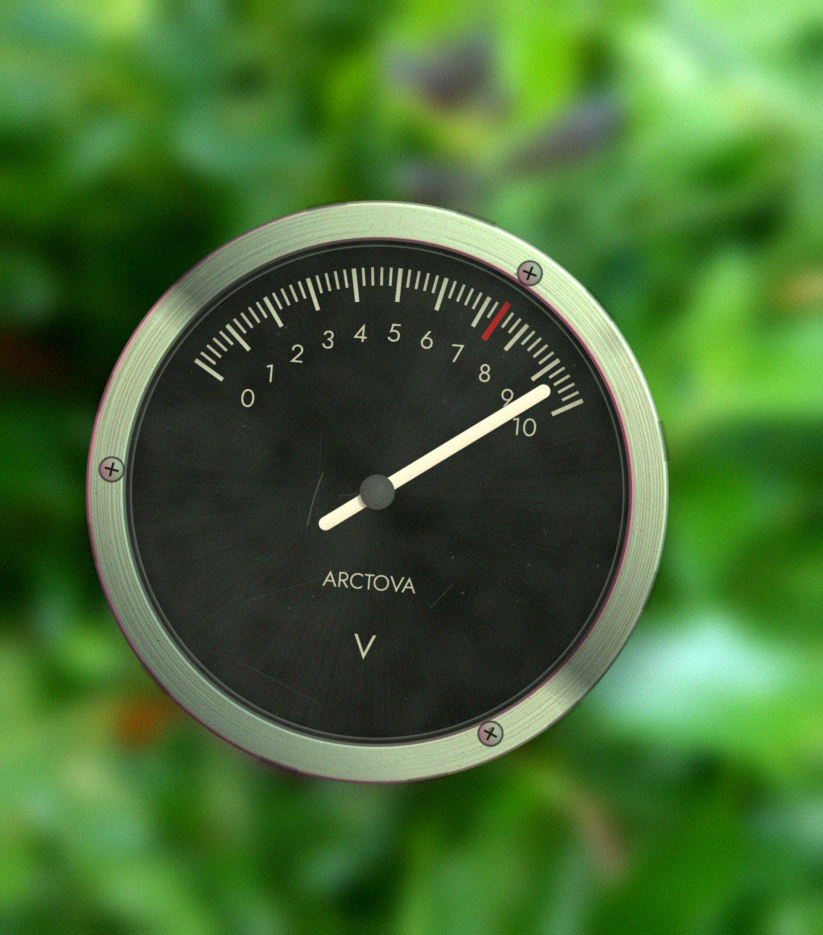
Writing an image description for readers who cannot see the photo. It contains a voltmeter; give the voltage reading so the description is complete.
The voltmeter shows 9.4 V
